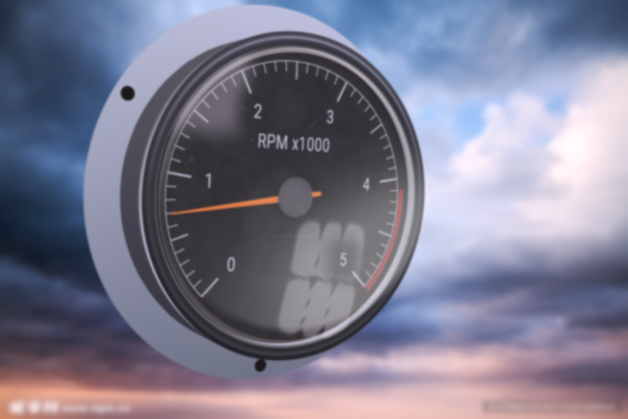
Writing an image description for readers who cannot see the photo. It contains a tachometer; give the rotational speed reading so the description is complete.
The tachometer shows 700 rpm
